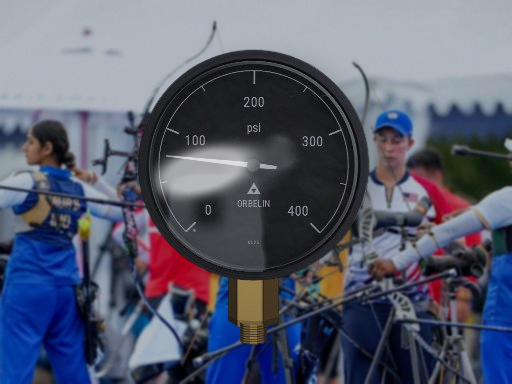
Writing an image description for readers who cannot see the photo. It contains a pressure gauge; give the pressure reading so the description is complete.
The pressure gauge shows 75 psi
